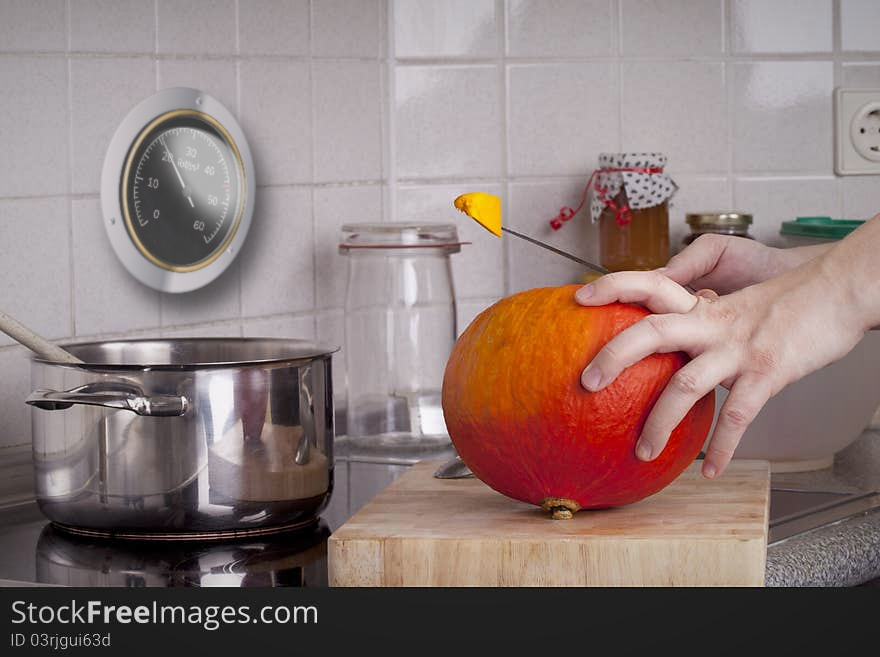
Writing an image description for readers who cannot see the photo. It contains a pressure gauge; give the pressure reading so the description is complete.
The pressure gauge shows 20 psi
